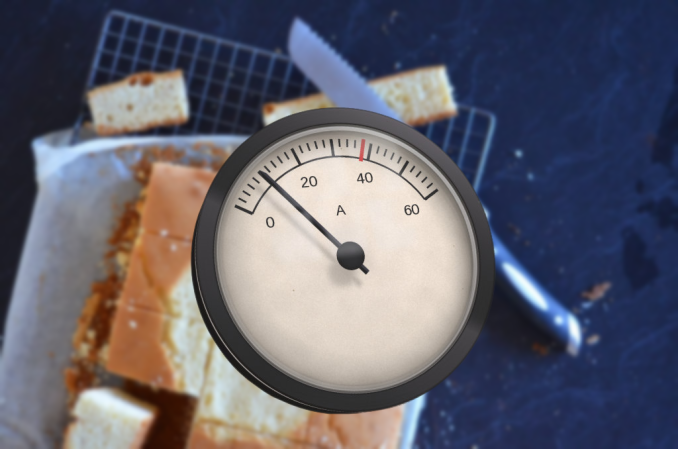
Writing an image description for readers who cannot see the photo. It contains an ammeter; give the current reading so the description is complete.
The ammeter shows 10 A
